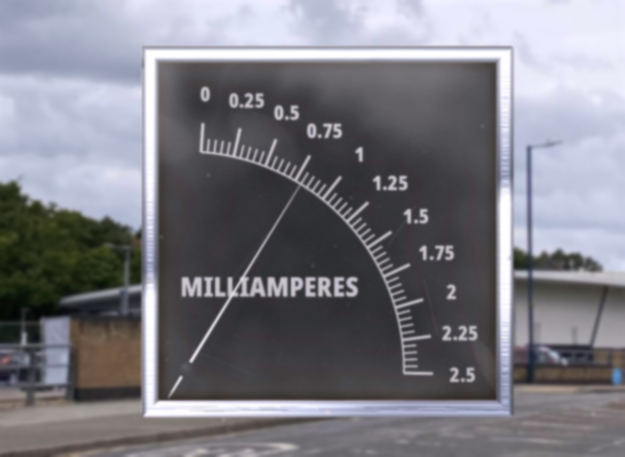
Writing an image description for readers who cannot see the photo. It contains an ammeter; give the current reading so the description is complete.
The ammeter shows 0.8 mA
